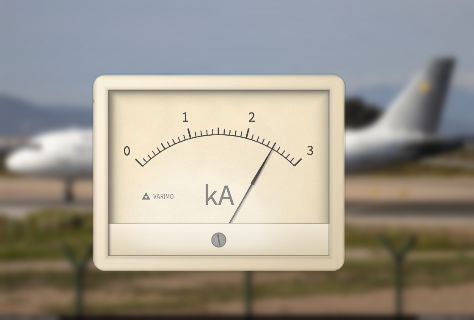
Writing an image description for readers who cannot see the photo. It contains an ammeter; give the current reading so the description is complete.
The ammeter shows 2.5 kA
